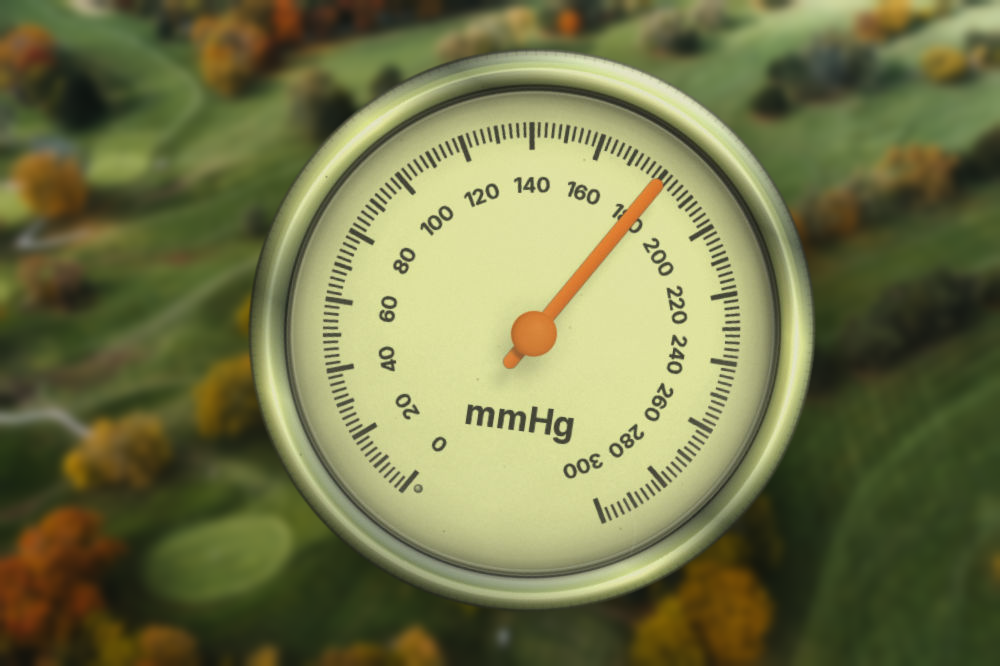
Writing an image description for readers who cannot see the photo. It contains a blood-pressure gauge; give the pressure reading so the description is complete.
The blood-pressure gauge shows 180 mmHg
